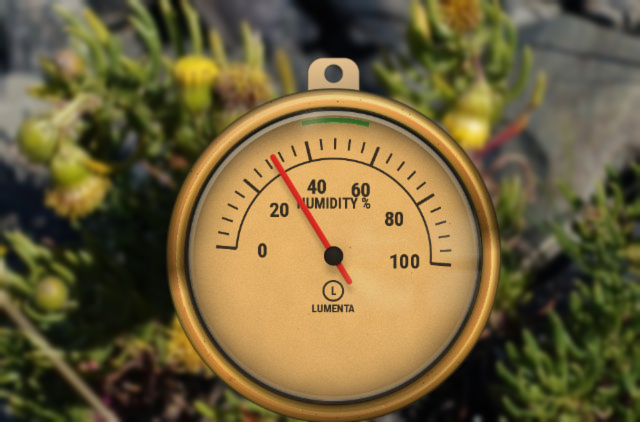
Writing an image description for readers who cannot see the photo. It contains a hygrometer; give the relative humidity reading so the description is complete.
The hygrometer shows 30 %
